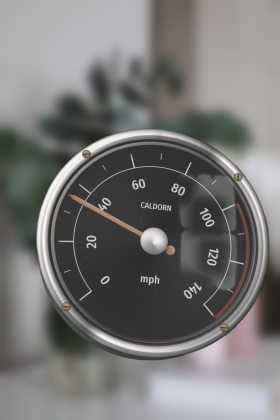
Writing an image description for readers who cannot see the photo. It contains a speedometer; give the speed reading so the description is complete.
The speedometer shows 35 mph
